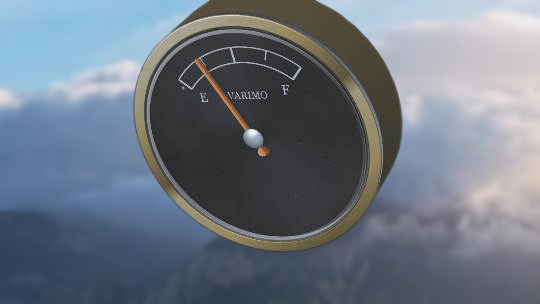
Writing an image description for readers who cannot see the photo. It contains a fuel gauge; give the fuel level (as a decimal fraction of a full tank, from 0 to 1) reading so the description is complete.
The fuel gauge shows 0.25
